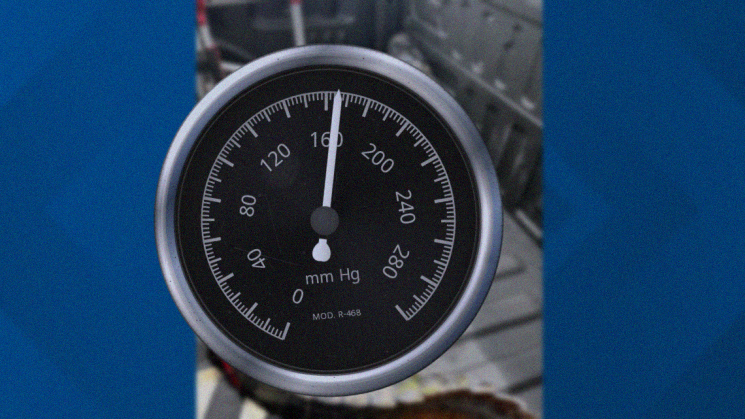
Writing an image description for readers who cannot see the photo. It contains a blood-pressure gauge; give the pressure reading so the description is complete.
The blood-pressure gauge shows 166 mmHg
